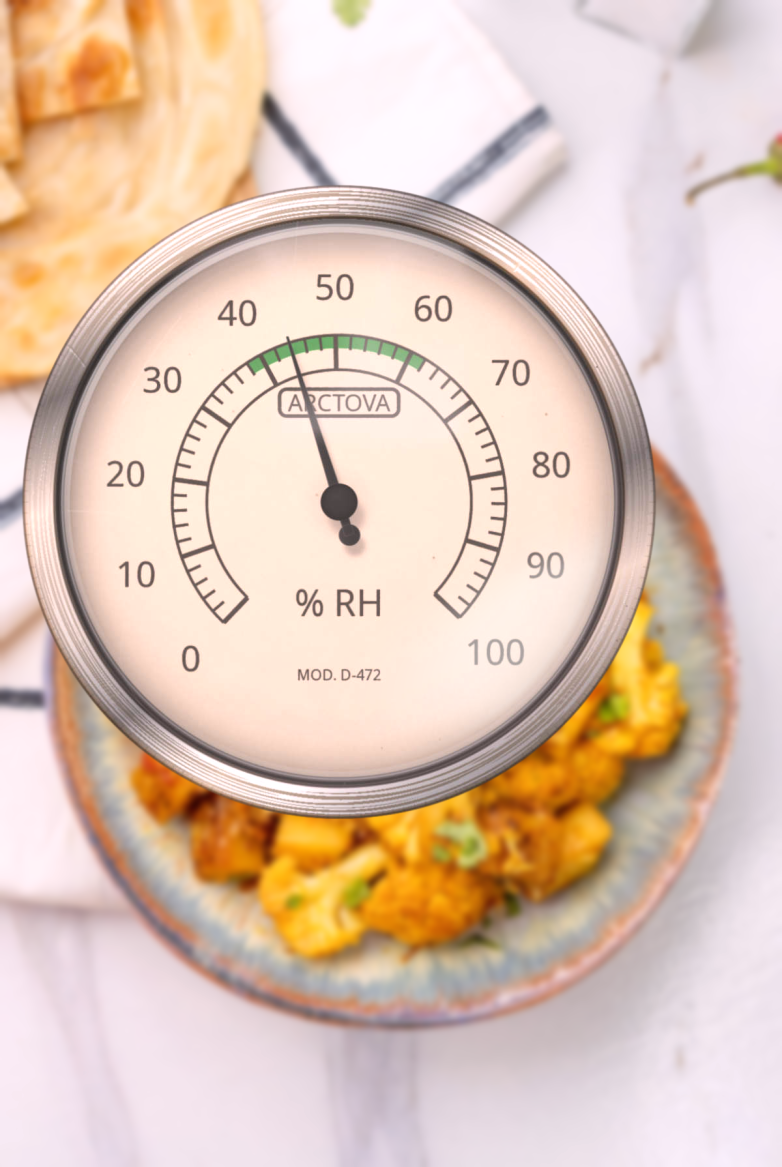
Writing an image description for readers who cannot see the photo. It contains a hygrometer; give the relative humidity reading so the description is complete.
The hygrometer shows 44 %
